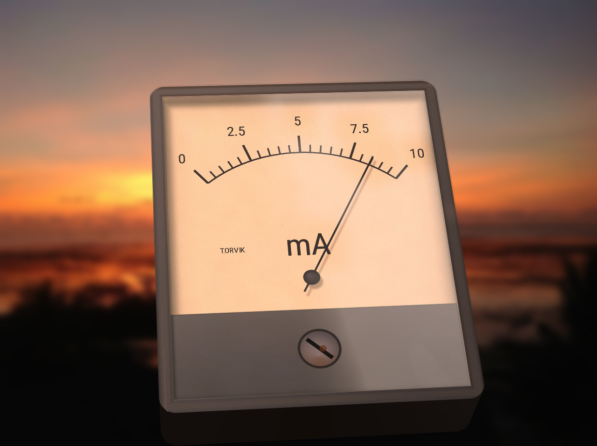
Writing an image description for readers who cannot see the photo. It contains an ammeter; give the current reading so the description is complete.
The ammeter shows 8.5 mA
